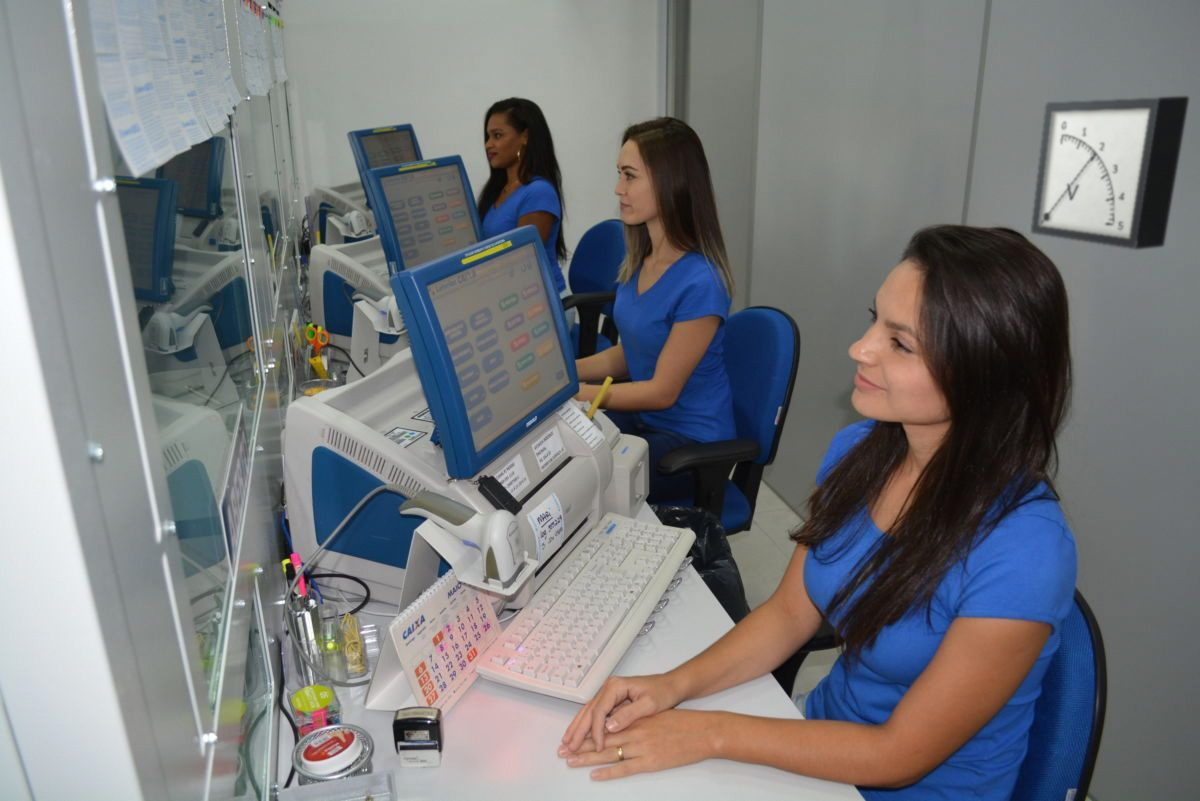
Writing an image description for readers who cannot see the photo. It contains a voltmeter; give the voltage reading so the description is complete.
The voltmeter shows 2 V
